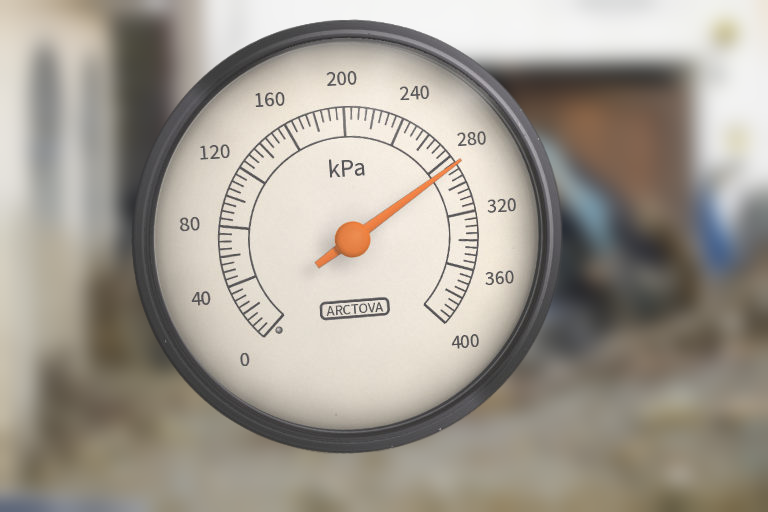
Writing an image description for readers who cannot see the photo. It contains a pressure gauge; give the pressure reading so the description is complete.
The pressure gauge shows 285 kPa
